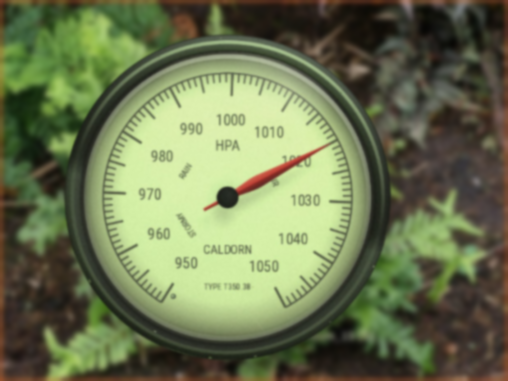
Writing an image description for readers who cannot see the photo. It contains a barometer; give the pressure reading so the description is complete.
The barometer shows 1020 hPa
